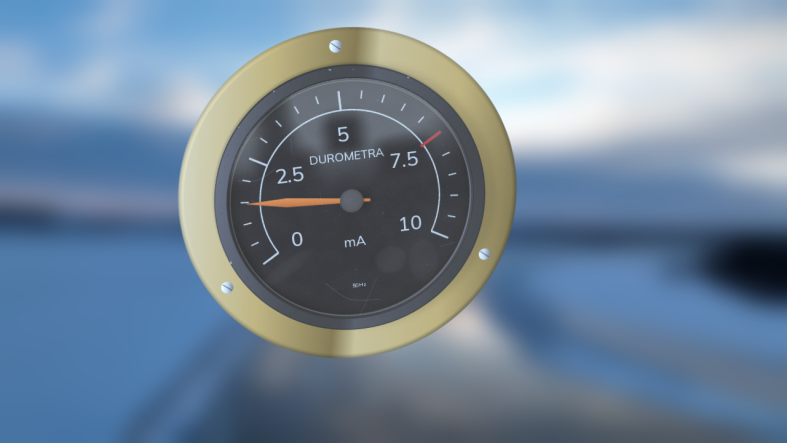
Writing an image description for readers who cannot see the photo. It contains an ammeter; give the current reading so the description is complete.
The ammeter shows 1.5 mA
